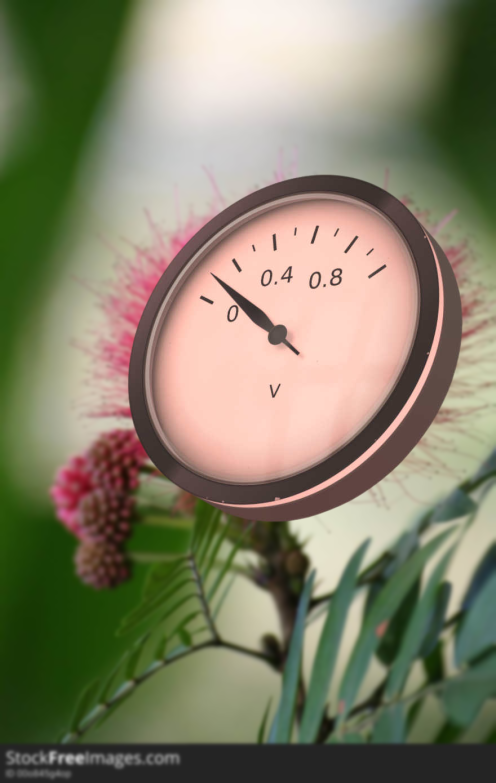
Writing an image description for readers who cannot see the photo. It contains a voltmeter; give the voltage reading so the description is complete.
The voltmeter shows 0.1 V
